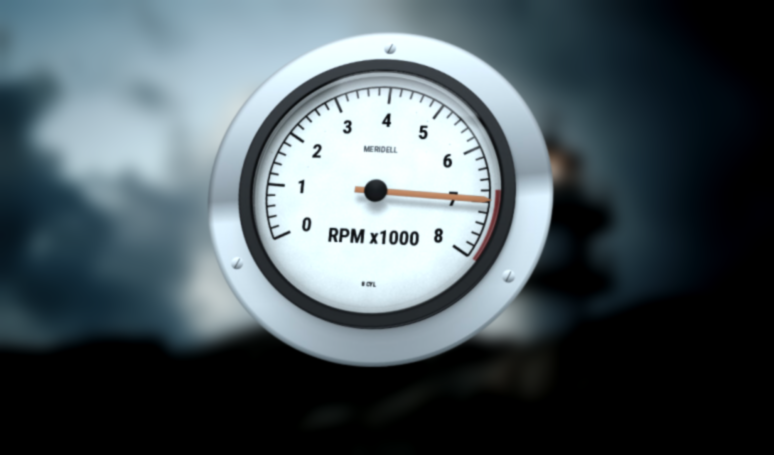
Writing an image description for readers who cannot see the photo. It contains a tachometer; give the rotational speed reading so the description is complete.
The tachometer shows 7000 rpm
